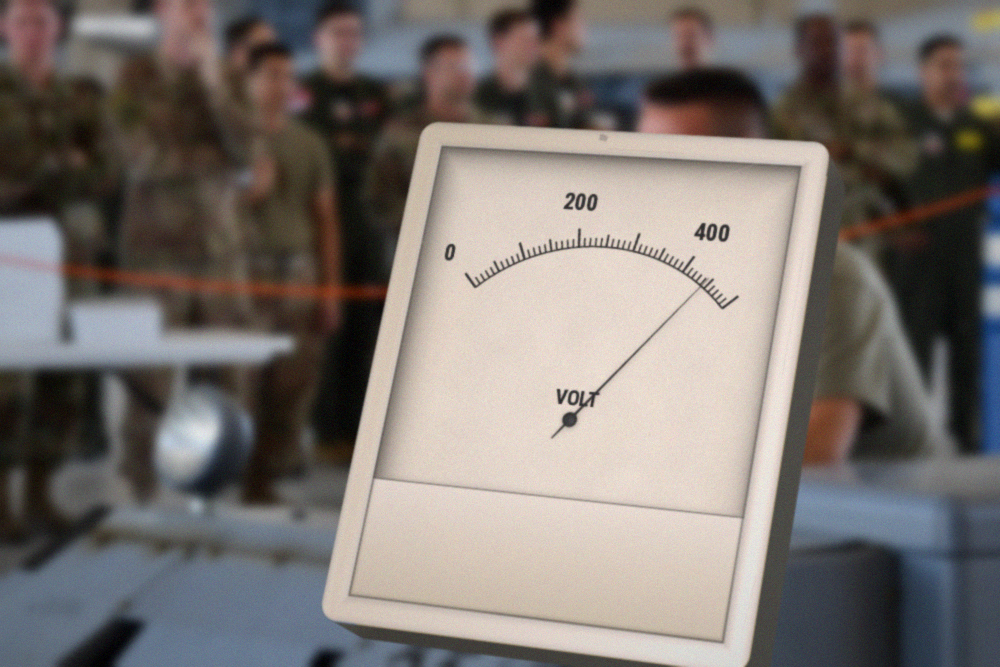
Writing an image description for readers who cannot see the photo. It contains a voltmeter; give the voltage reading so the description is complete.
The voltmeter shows 450 V
